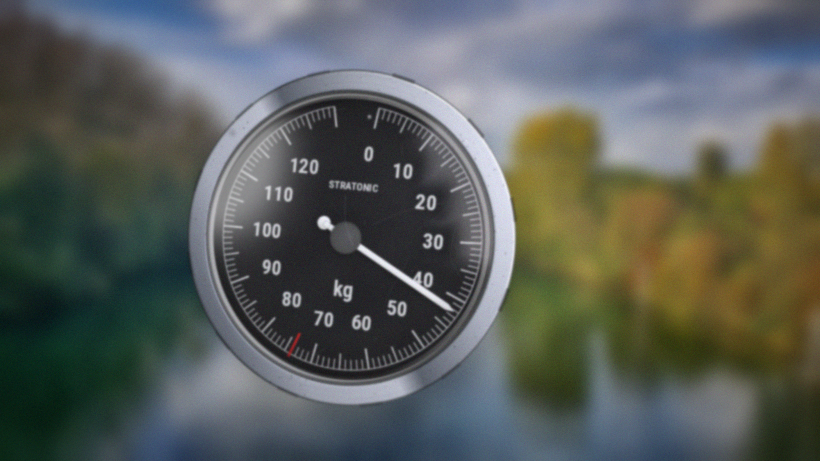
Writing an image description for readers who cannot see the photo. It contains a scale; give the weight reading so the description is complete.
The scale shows 42 kg
